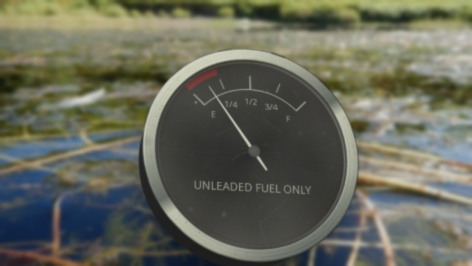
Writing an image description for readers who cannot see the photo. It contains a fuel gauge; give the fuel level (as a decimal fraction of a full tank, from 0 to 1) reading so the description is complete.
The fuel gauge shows 0.125
